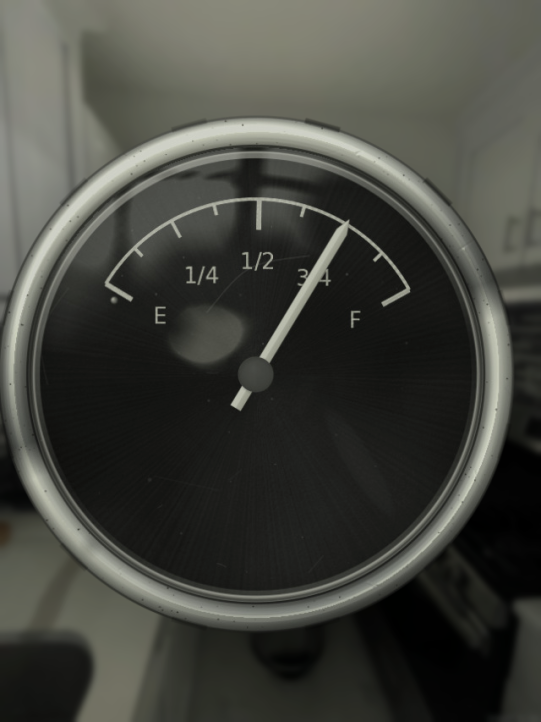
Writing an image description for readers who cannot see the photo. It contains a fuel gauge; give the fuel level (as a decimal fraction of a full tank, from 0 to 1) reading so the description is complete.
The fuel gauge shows 0.75
